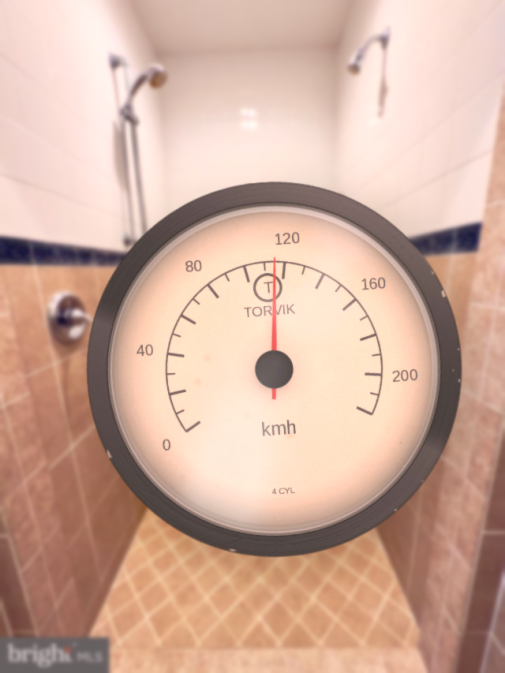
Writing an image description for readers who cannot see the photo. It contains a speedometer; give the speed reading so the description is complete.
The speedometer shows 115 km/h
